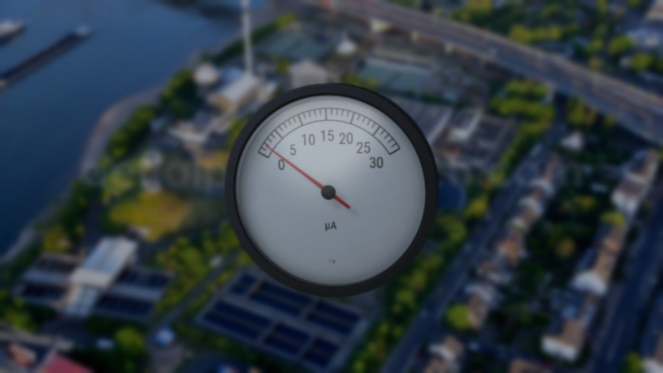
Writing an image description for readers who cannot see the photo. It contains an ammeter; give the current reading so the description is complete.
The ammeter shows 2 µA
